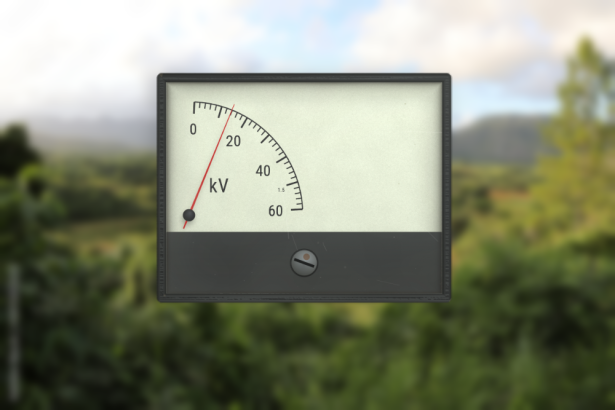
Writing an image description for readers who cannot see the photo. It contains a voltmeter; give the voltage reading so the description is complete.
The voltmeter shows 14 kV
